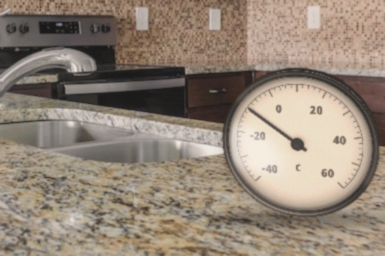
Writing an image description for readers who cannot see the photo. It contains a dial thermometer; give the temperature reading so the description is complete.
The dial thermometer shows -10 °C
